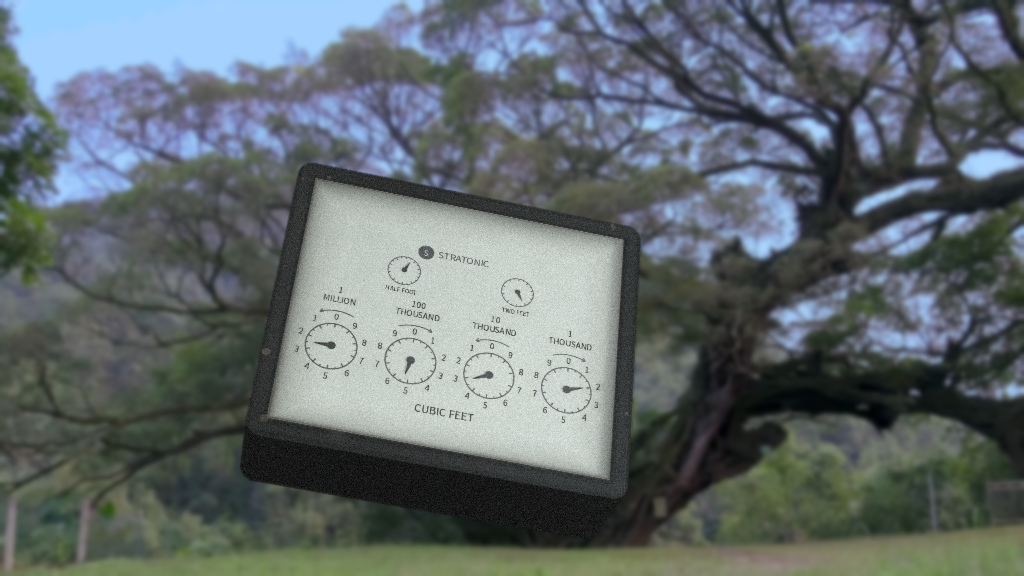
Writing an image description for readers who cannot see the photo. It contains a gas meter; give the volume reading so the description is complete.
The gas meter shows 253200 ft³
